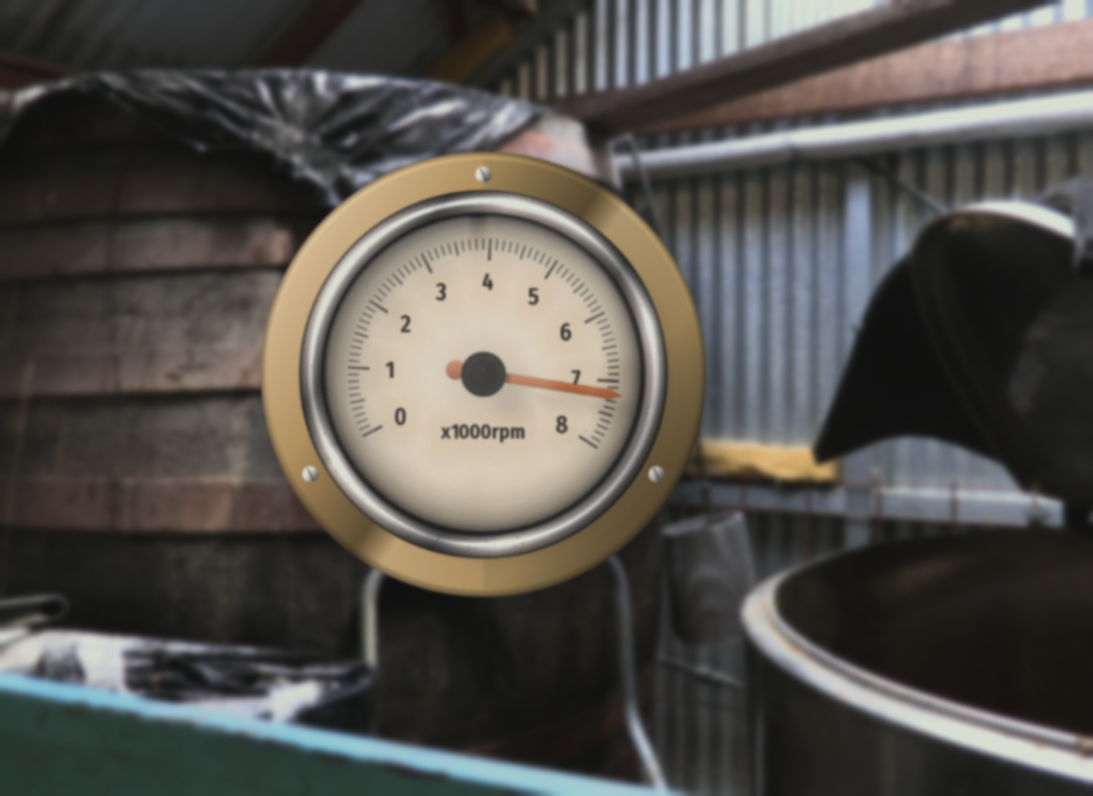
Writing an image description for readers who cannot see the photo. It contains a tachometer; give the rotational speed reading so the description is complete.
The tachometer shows 7200 rpm
